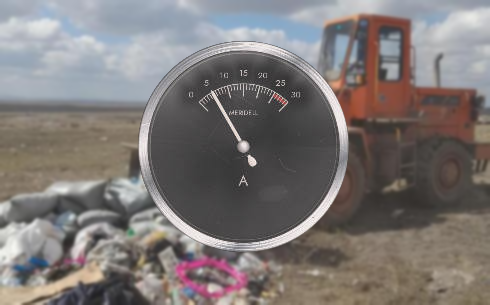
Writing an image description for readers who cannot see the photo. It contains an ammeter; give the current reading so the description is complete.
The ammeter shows 5 A
